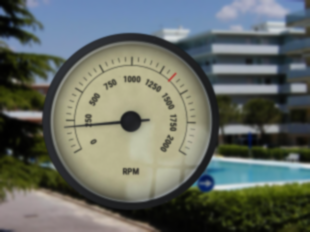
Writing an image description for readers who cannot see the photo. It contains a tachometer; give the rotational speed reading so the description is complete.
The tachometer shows 200 rpm
